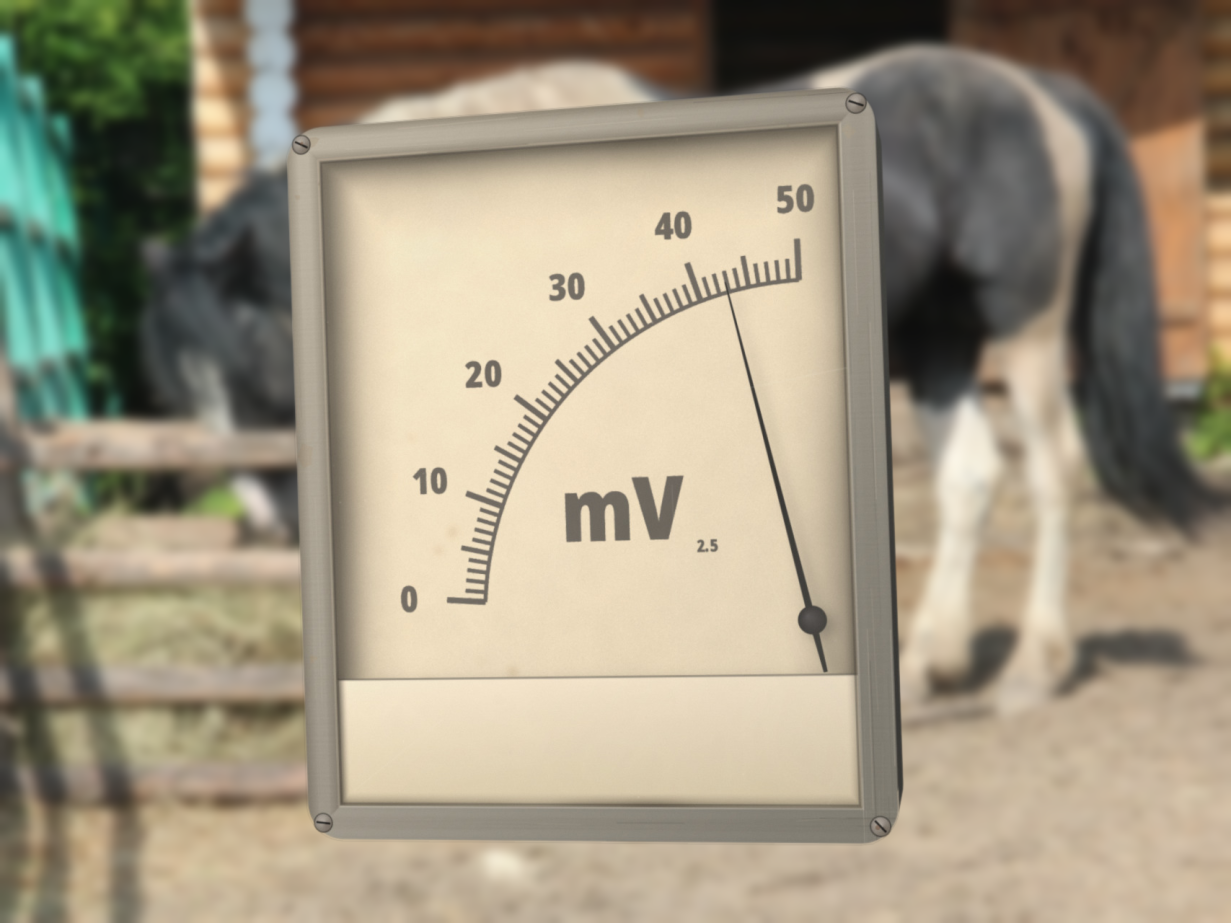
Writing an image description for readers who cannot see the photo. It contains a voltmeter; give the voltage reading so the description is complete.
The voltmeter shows 43 mV
